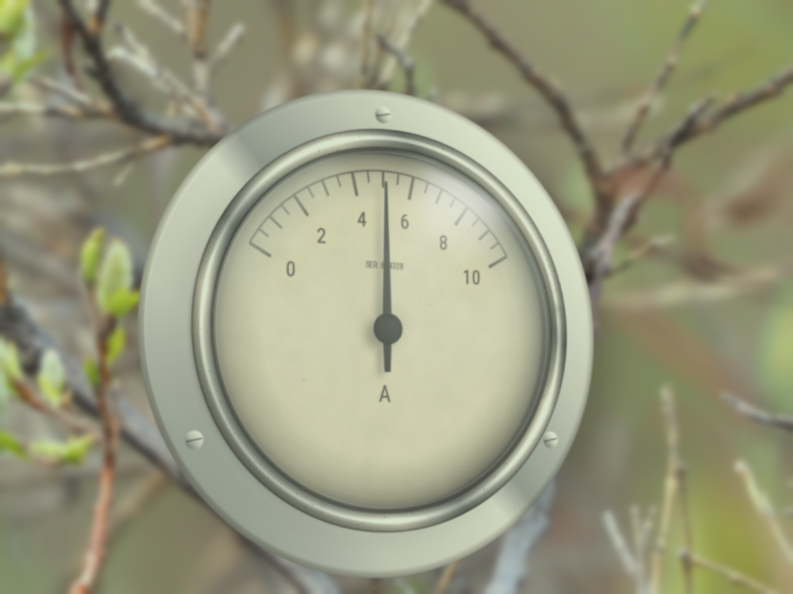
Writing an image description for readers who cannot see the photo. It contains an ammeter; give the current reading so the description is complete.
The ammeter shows 5 A
